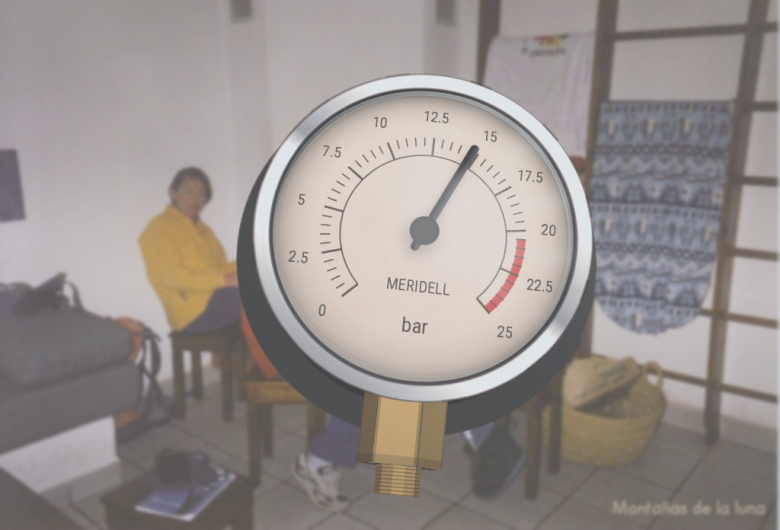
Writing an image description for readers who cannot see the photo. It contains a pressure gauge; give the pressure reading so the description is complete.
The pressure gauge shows 14.75 bar
